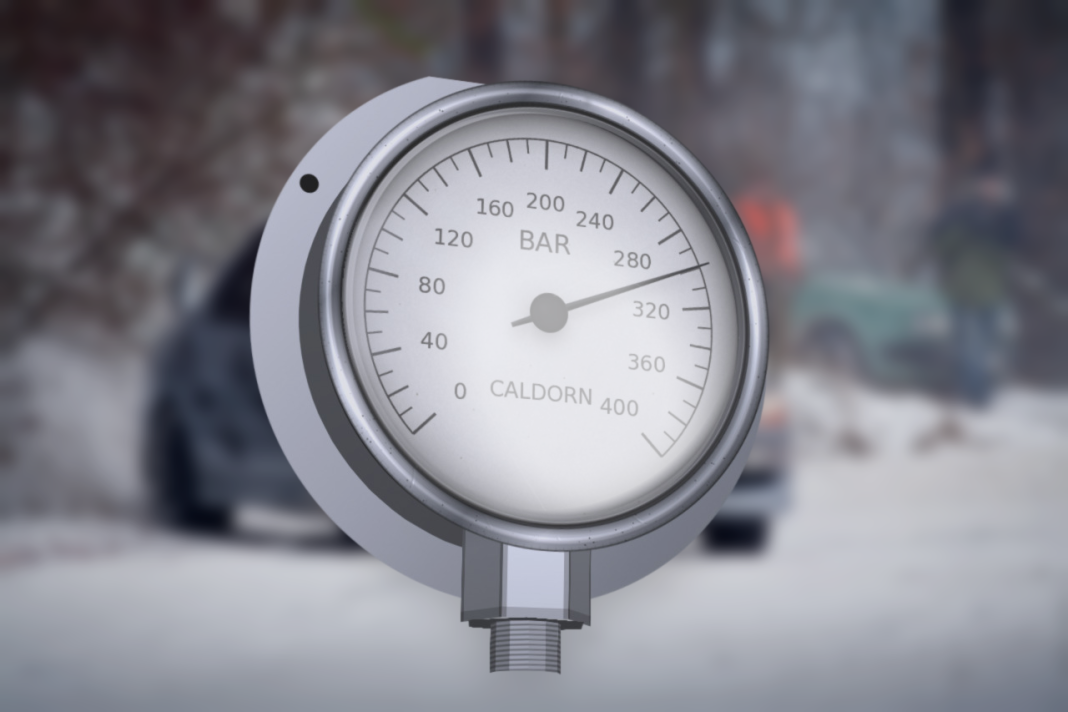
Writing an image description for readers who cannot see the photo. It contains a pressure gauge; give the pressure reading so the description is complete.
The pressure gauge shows 300 bar
